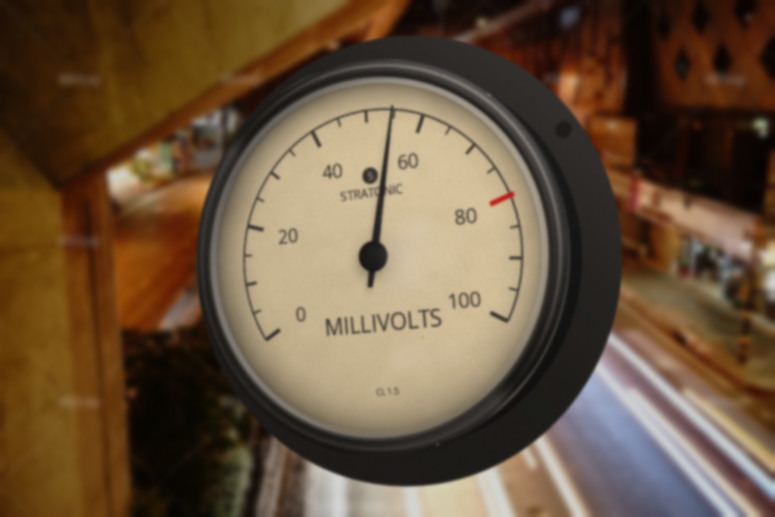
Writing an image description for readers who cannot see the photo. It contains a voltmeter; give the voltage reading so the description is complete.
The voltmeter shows 55 mV
